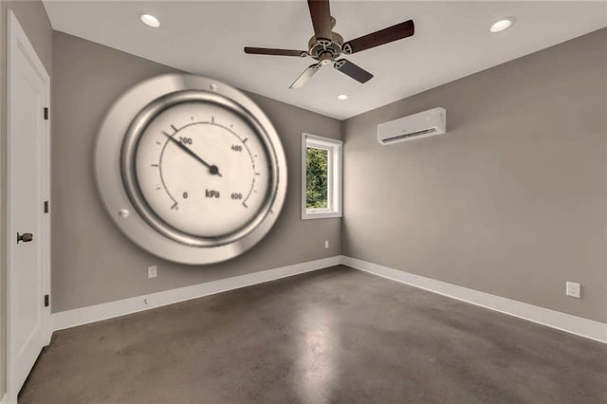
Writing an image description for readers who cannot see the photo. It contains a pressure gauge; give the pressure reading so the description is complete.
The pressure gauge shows 175 kPa
